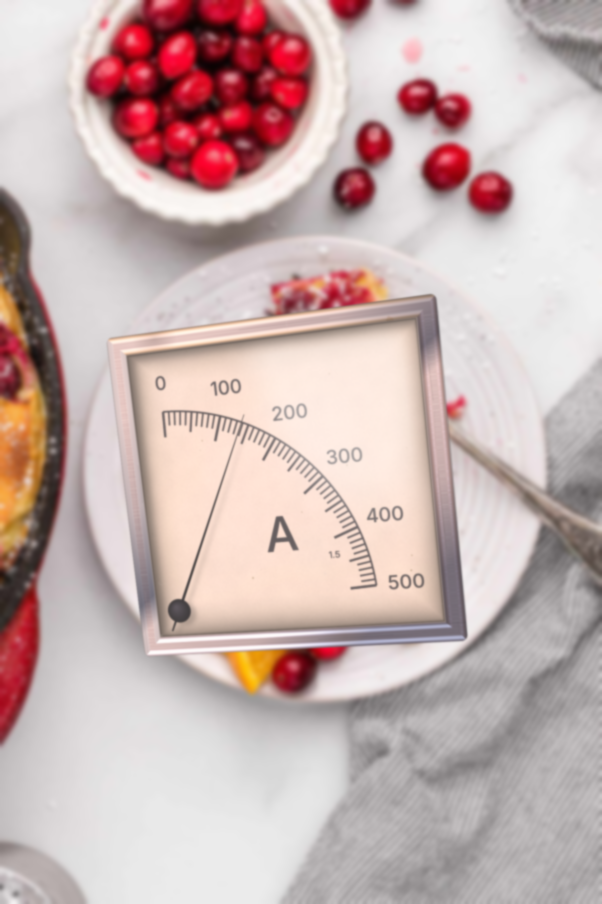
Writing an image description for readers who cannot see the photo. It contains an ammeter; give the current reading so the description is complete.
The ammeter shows 140 A
